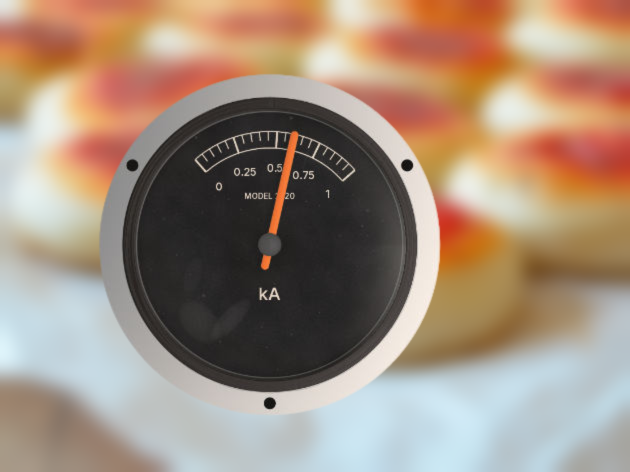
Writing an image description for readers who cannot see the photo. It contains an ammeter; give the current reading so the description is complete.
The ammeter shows 0.6 kA
